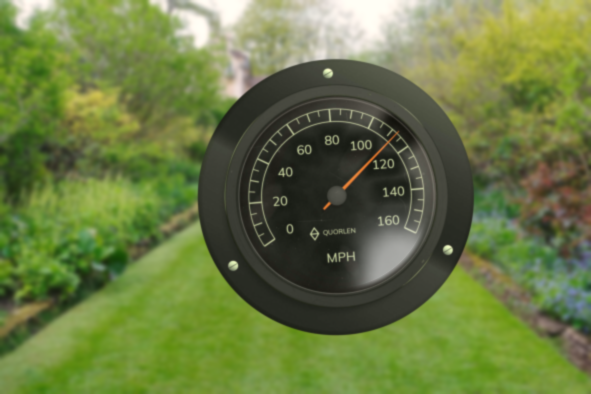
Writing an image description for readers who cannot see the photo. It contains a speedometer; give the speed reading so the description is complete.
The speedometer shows 112.5 mph
